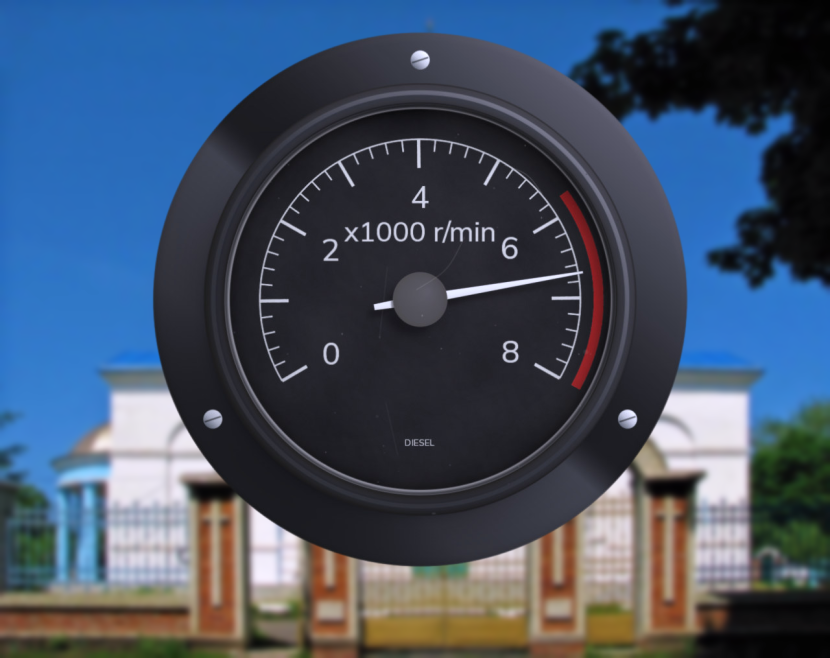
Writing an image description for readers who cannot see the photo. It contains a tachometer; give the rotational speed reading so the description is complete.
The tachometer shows 6700 rpm
